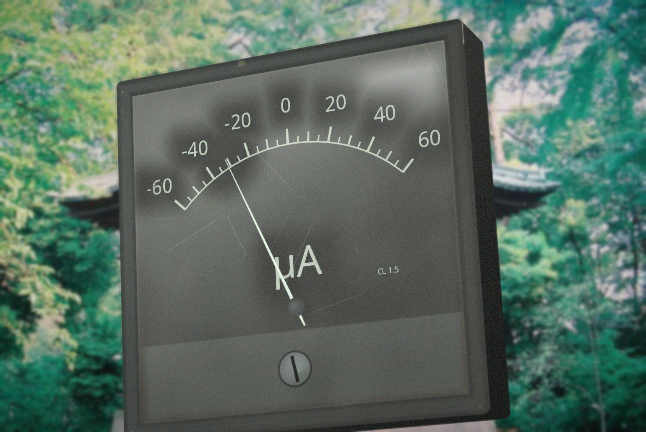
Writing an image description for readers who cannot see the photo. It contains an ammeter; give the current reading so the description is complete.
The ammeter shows -30 µA
